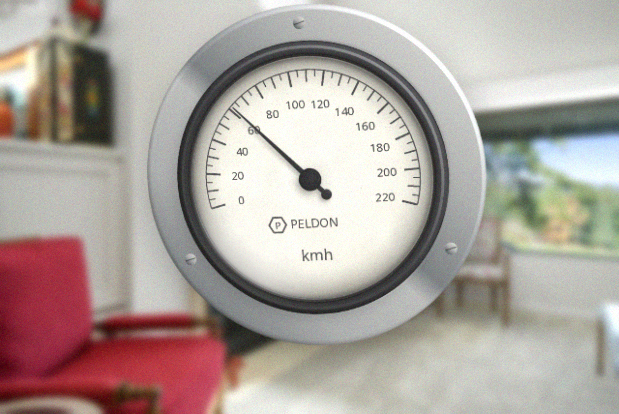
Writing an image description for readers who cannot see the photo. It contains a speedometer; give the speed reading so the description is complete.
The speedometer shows 62.5 km/h
